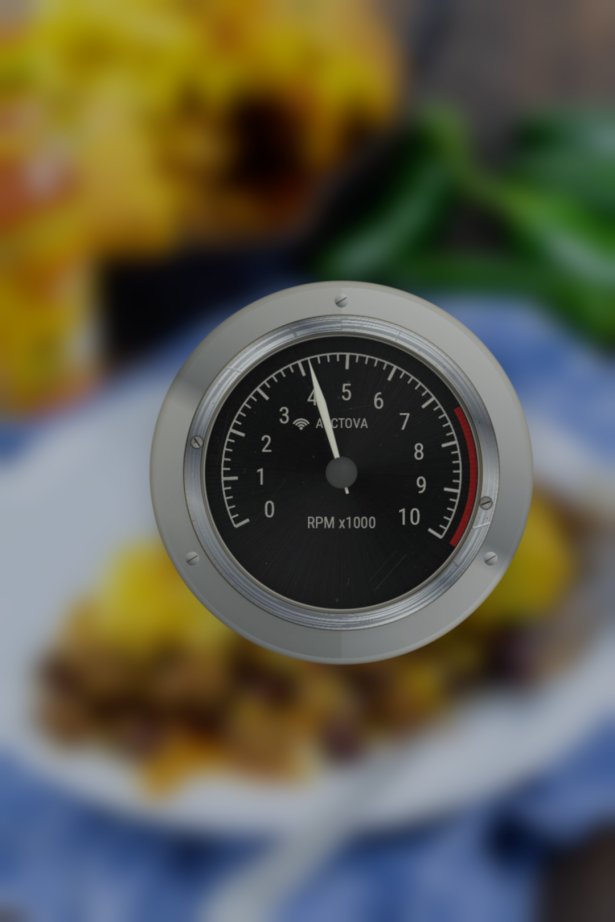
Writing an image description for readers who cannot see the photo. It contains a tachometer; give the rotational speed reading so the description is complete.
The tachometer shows 4200 rpm
